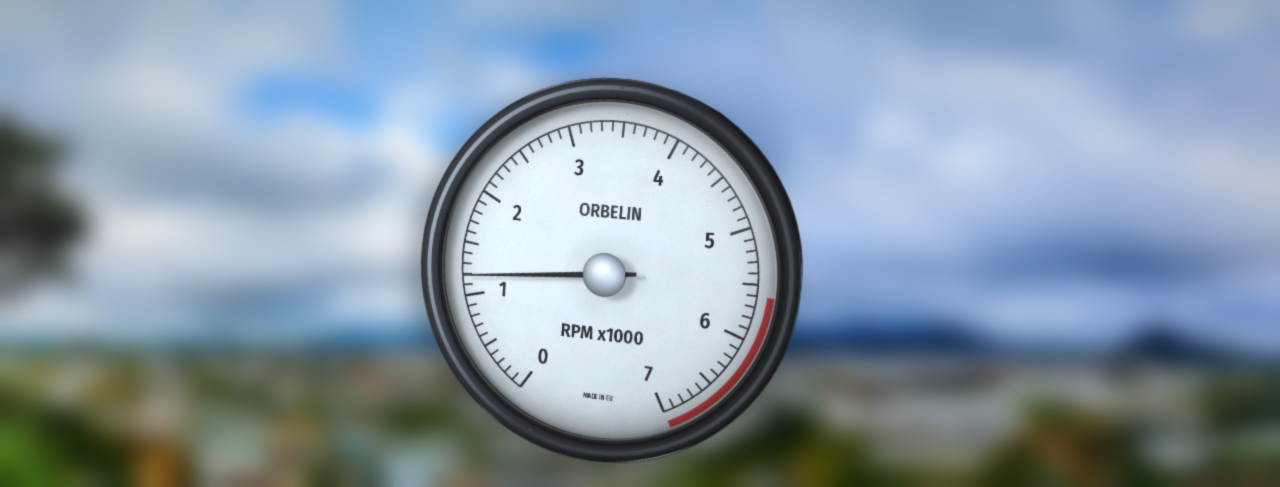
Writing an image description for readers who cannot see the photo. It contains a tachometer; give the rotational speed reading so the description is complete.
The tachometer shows 1200 rpm
